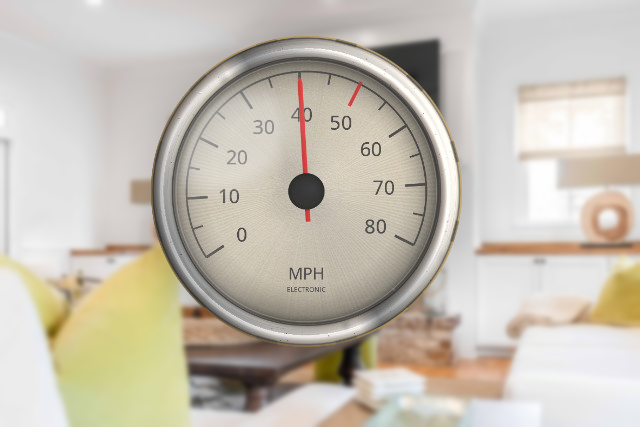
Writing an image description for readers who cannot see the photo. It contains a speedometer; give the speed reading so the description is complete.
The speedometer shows 40 mph
